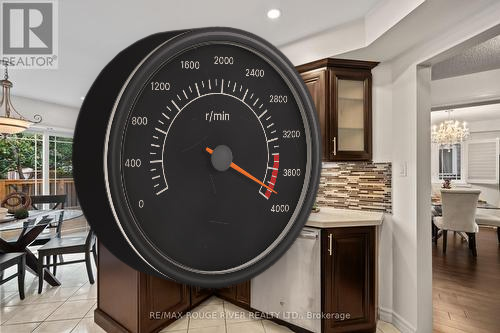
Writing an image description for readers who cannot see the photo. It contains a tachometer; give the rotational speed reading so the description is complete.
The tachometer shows 3900 rpm
